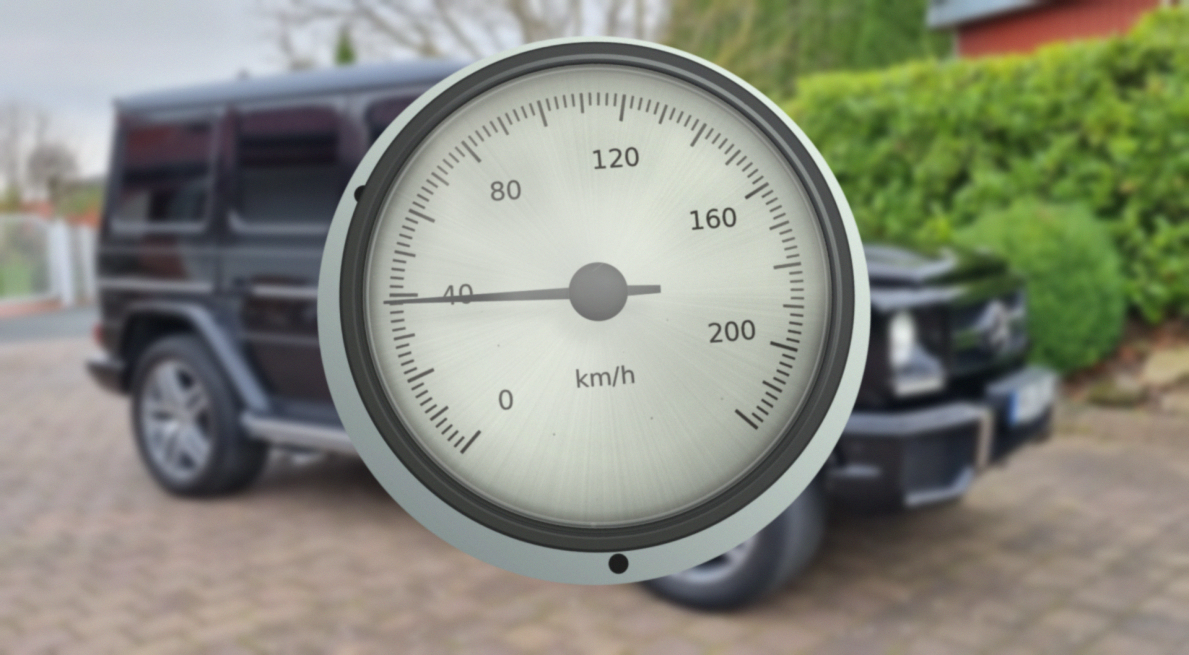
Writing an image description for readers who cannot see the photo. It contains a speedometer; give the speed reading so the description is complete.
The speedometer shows 38 km/h
